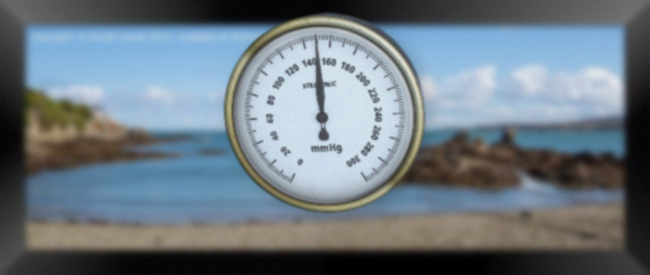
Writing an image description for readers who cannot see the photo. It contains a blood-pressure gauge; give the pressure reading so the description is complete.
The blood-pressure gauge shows 150 mmHg
